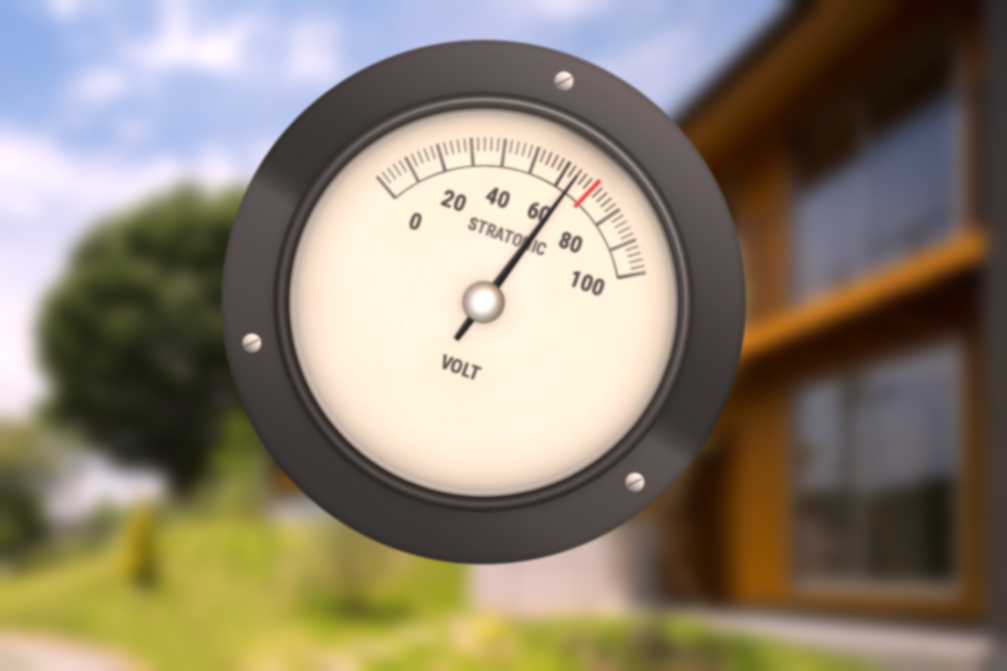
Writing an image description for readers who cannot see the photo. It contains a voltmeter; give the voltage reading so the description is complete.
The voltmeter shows 64 V
